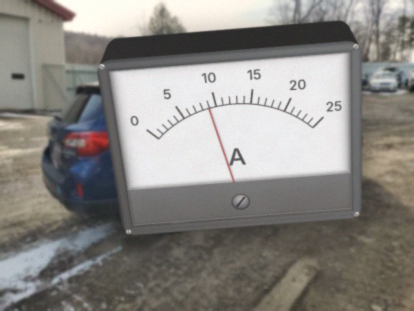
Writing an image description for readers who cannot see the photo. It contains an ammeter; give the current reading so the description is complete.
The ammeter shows 9 A
